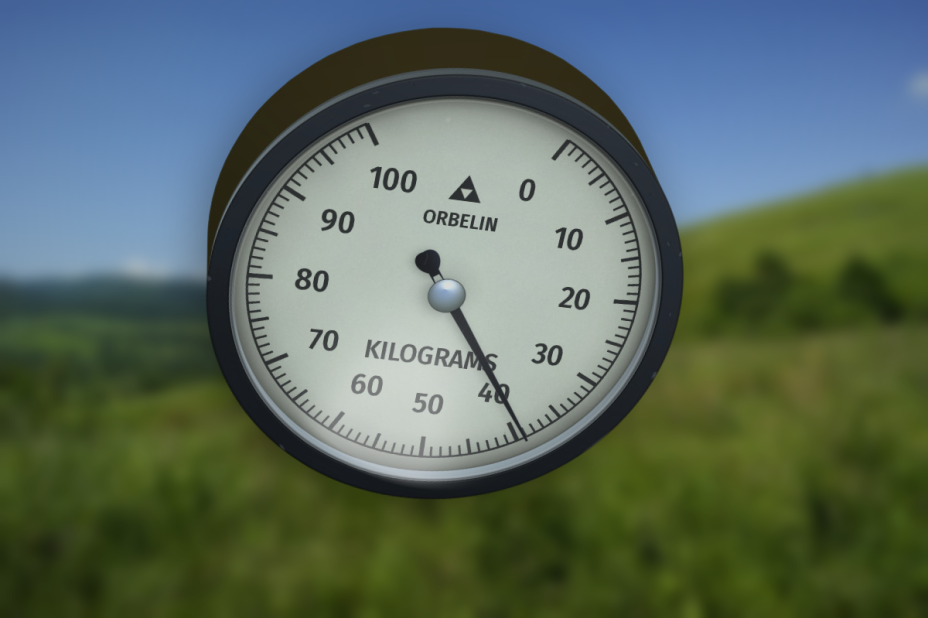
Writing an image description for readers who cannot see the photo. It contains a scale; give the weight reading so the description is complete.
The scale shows 39 kg
